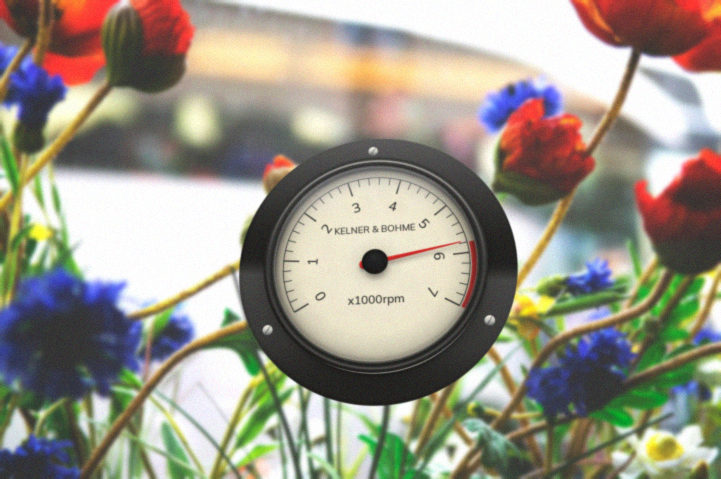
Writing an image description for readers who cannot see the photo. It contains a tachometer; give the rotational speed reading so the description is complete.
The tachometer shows 5800 rpm
